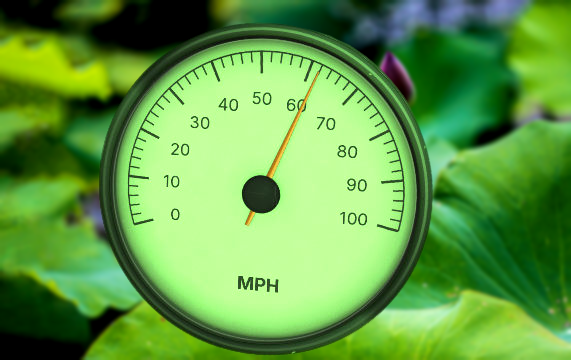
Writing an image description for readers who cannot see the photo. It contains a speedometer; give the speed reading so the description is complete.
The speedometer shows 62 mph
